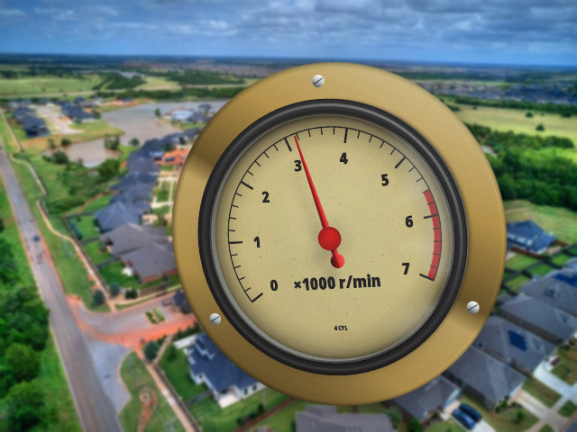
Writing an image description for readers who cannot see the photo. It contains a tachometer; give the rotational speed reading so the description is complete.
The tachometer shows 3200 rpm
